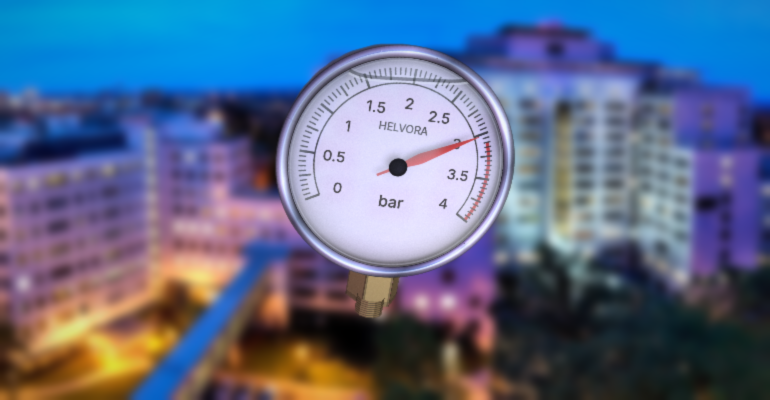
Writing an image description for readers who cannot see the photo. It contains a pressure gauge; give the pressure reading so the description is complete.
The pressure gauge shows 3 bar
